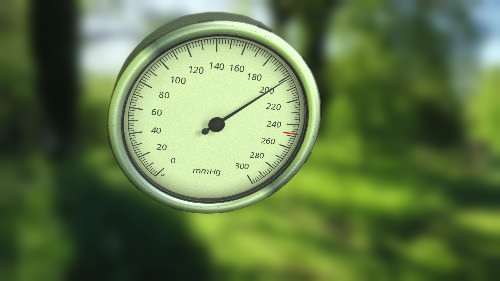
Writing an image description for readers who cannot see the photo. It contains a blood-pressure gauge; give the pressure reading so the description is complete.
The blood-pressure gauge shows 200 mmHg
